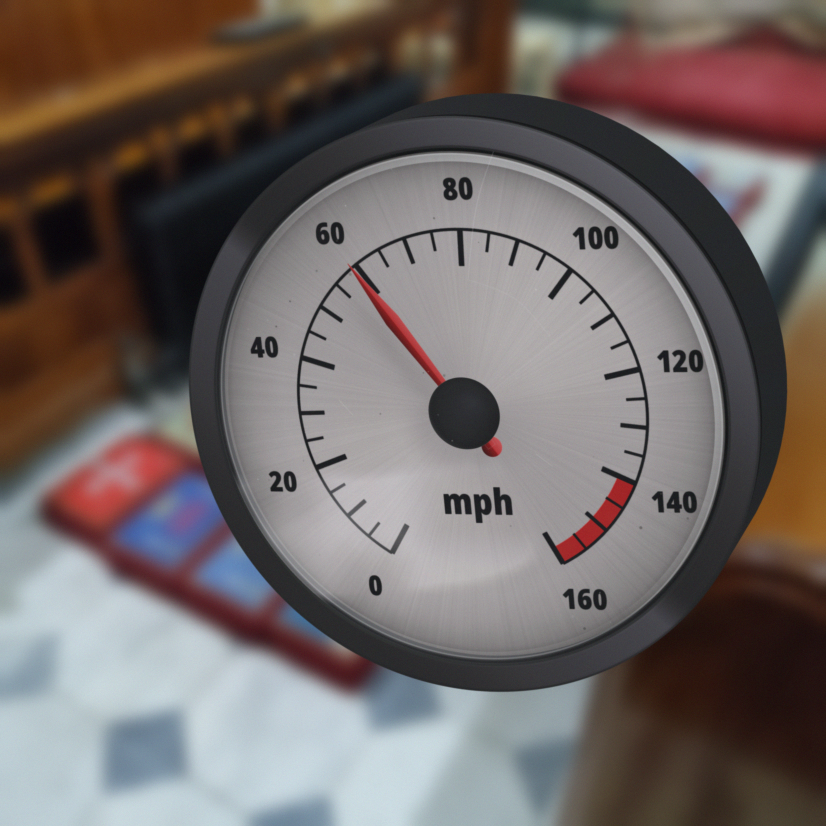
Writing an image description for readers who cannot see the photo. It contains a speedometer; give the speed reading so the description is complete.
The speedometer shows 60 mph
